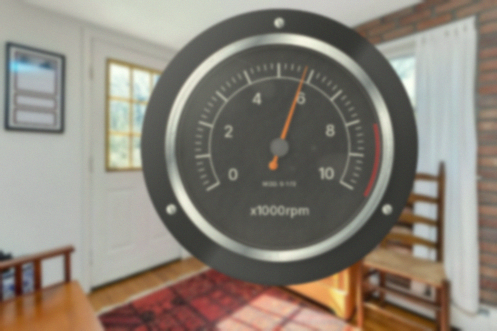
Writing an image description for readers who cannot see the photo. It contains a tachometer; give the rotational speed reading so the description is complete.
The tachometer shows 5800 rpm
